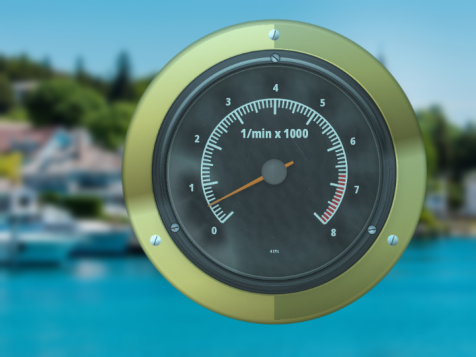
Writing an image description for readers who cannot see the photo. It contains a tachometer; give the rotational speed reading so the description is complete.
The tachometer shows 500 rpm
